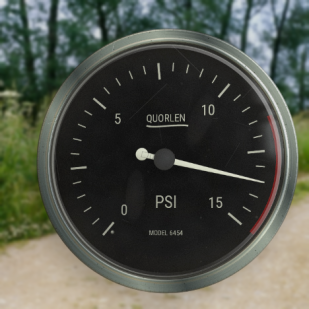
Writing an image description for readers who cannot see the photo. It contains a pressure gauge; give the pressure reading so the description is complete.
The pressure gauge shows 13.5 psi
